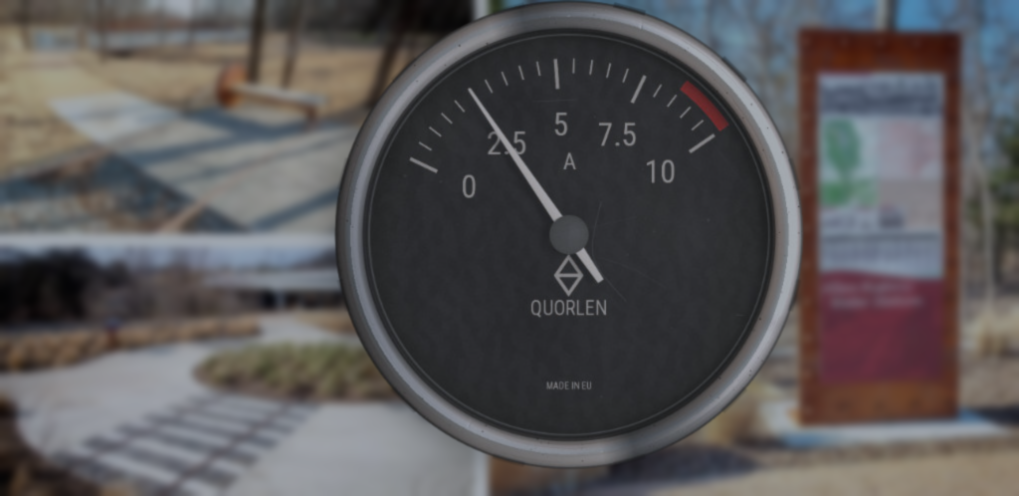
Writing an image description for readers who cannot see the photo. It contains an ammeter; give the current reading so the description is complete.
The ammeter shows 2.5 A
